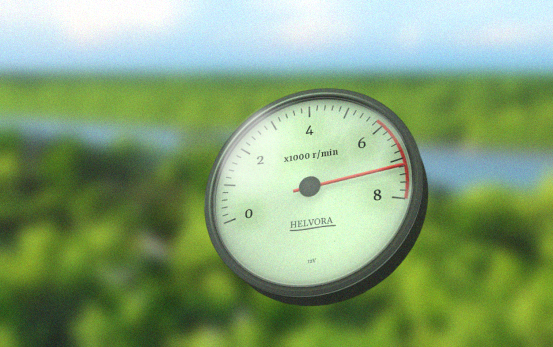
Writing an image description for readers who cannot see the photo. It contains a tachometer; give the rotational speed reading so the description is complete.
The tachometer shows 7200 rpm
